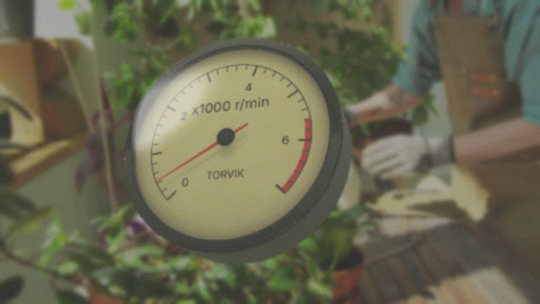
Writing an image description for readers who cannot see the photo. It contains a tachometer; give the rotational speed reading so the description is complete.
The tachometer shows 400 rpm
